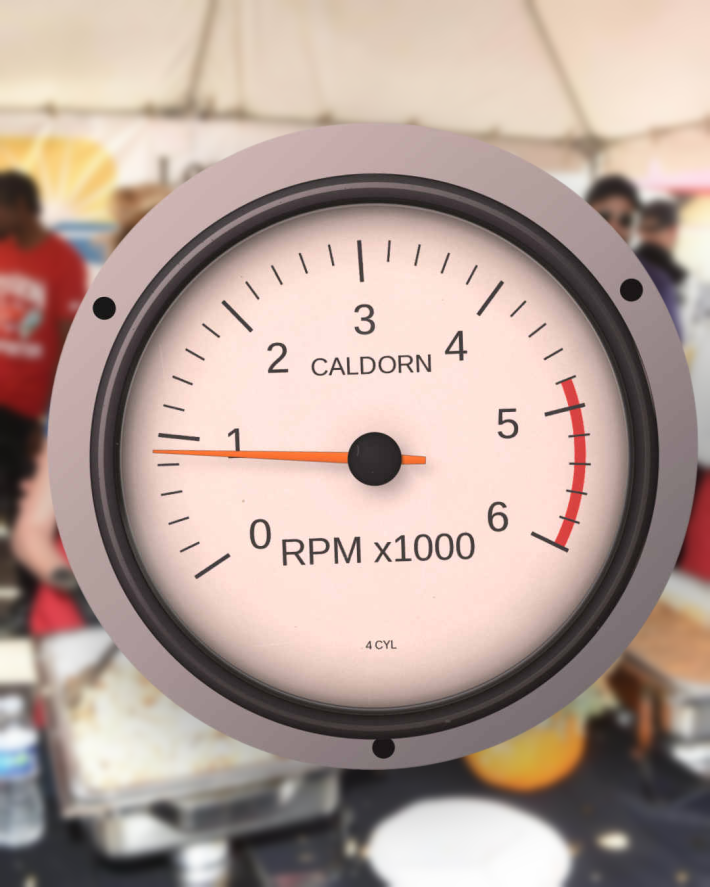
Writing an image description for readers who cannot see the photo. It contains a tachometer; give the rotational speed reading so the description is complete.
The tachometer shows 900 rpm
